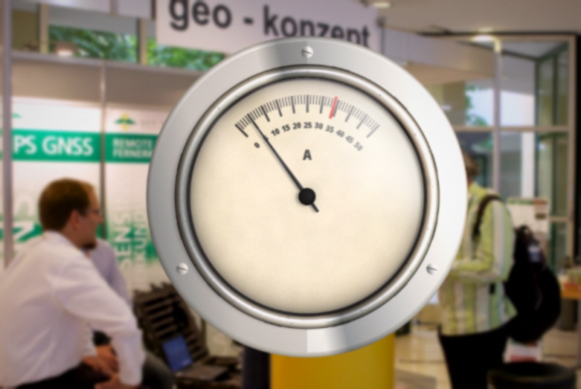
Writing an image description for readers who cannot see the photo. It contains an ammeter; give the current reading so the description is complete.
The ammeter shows 5 A
